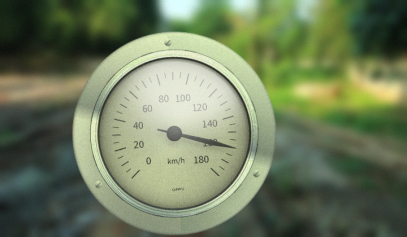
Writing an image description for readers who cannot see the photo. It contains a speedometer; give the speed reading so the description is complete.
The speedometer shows 160 km/h
